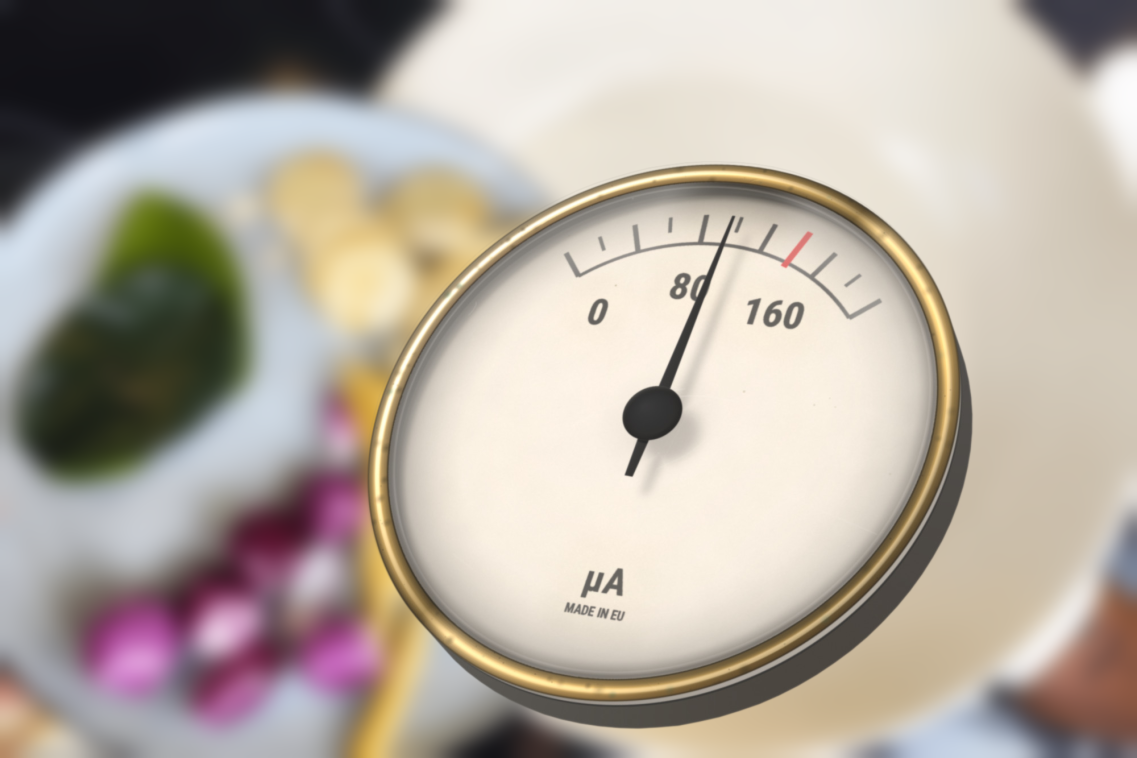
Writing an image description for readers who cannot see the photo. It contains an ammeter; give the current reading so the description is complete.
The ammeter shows 100 µA
